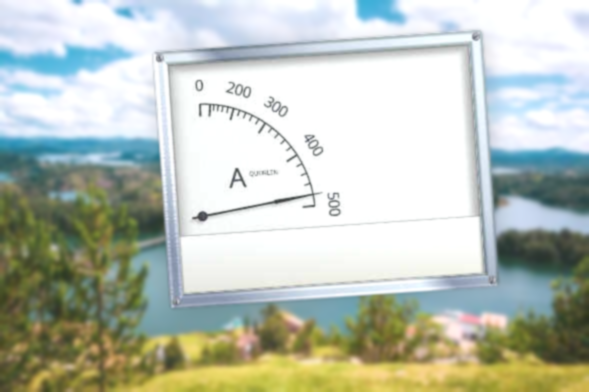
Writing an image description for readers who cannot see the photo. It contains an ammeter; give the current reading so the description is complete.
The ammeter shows 480 A
